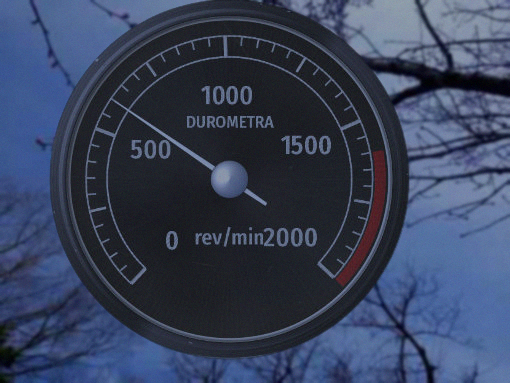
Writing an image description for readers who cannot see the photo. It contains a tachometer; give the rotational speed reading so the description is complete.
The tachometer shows 600 rpm
